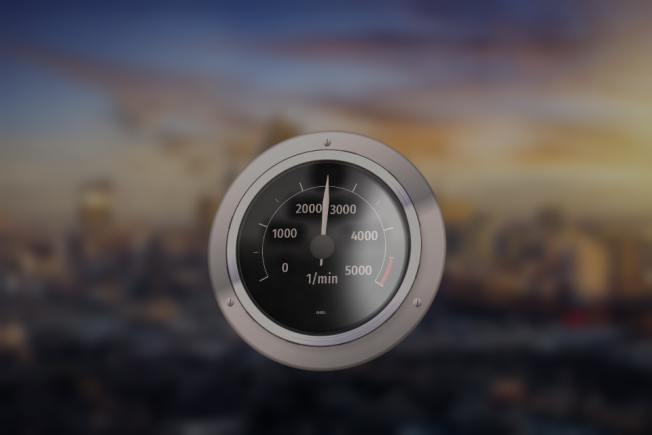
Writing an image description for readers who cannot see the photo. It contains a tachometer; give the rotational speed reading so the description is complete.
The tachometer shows 2500 rpm
